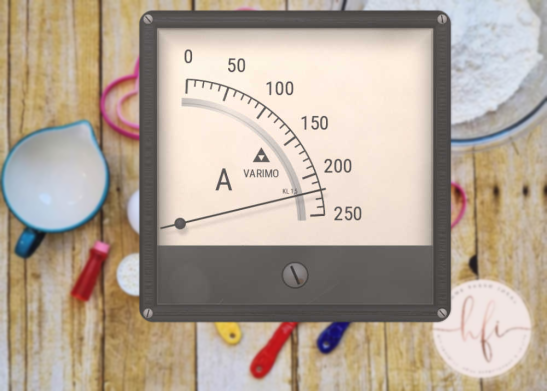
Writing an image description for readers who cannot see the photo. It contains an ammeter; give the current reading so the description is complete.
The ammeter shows 220 A
